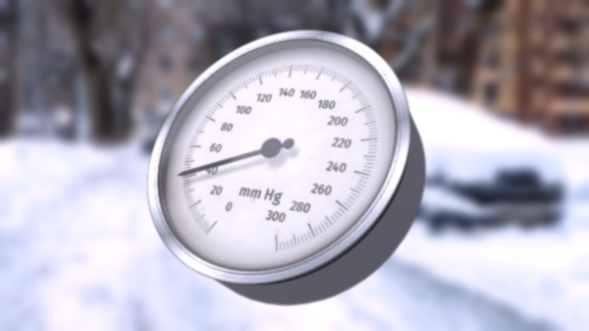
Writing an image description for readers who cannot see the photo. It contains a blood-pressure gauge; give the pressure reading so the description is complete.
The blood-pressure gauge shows 40 mmHg
